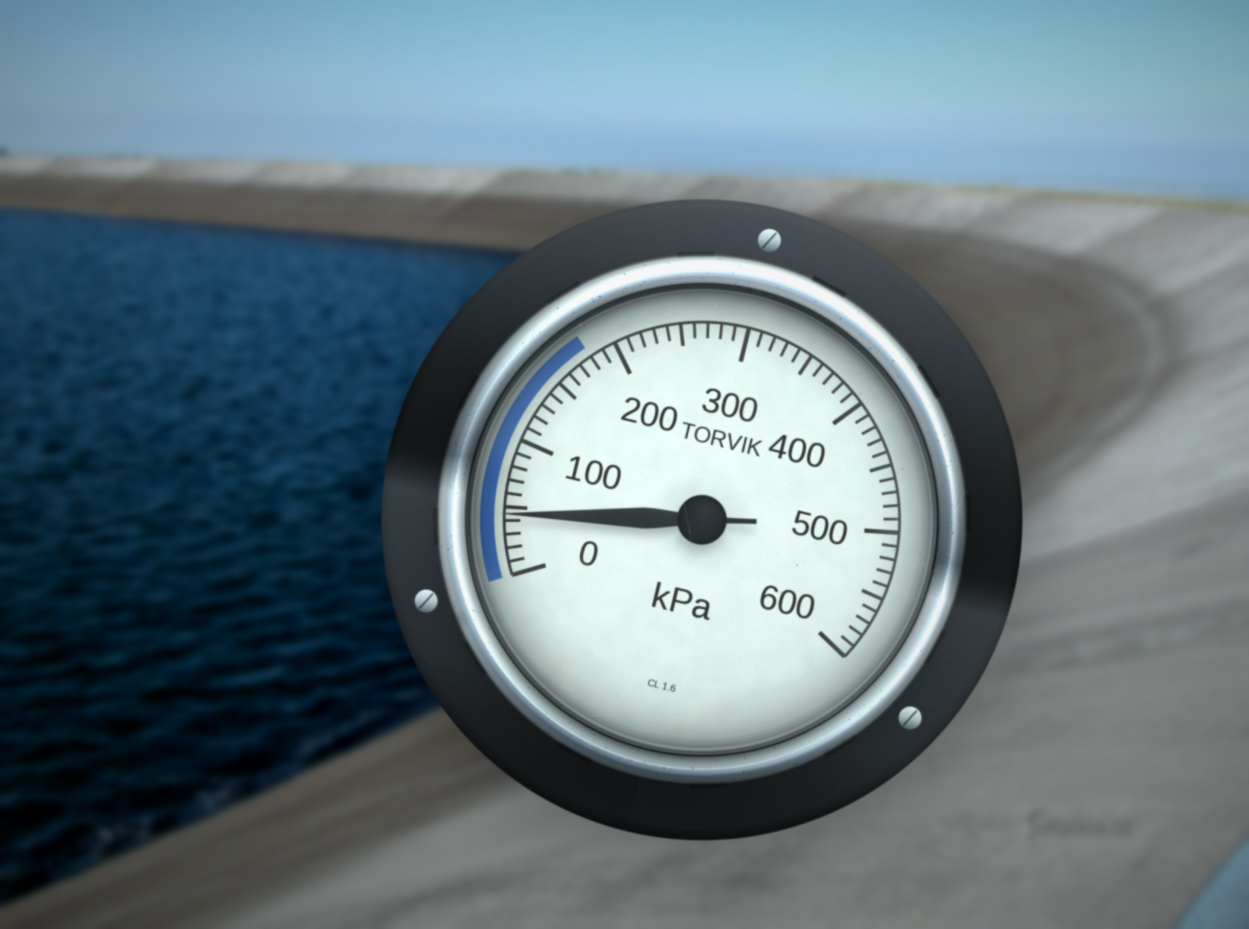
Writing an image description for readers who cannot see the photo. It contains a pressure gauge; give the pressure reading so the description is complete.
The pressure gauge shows 45 kPa
